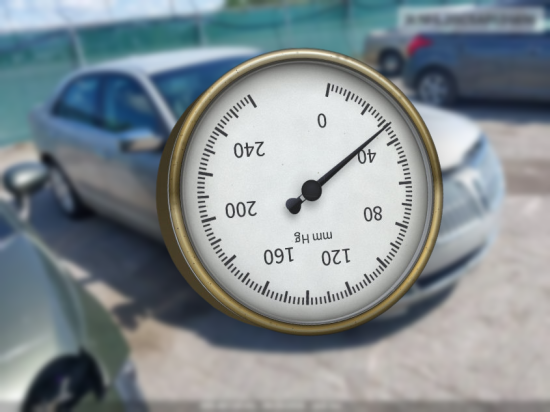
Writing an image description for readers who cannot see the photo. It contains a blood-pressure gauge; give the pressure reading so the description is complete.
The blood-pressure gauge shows 32 mmHg
